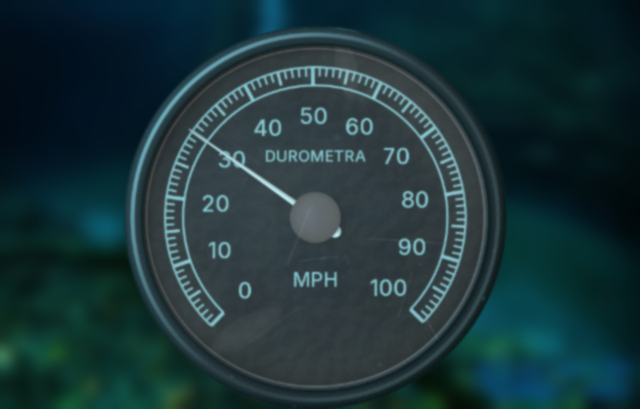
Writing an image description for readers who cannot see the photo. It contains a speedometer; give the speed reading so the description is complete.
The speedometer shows 30 mph
